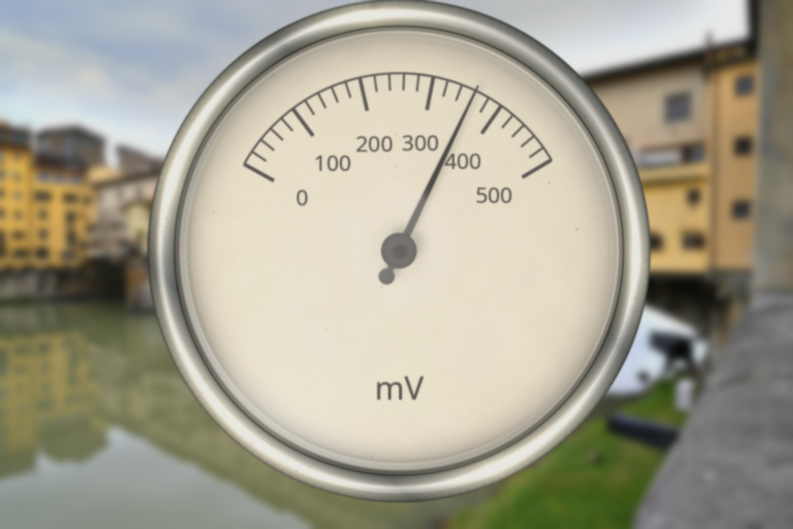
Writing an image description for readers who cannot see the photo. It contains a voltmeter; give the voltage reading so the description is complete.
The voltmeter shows 360 mV
